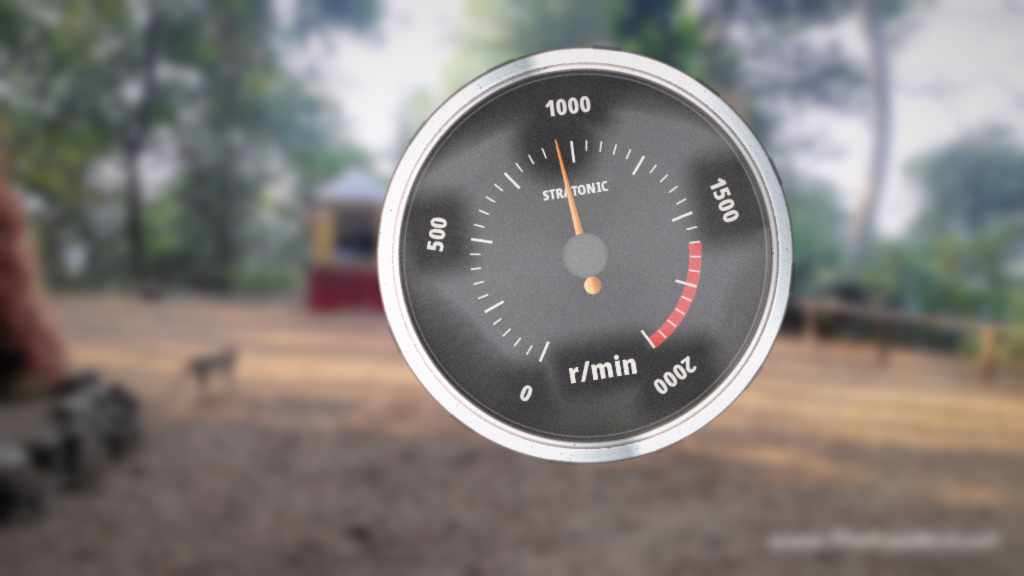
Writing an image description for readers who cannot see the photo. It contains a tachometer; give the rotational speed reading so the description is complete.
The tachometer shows 950 rpm
